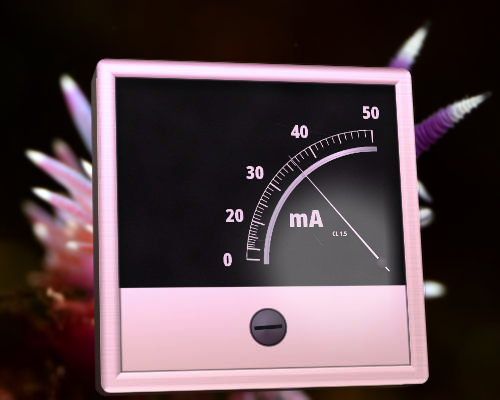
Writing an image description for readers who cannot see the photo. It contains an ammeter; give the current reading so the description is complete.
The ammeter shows 36 mA
